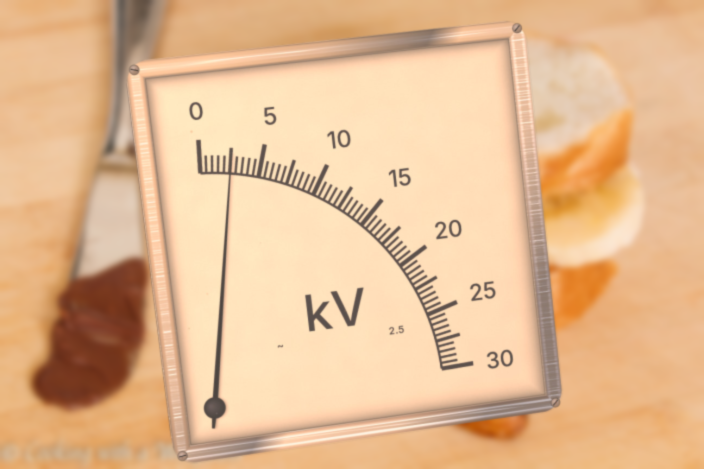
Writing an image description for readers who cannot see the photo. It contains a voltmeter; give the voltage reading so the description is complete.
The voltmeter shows 2.5 kV
